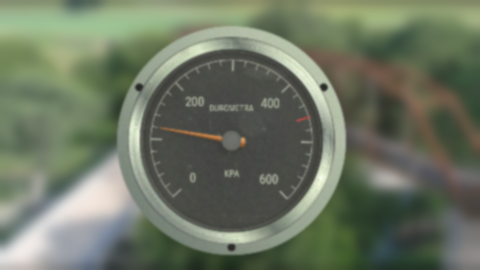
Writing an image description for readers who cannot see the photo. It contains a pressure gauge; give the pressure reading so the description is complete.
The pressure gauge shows 120 kPa
